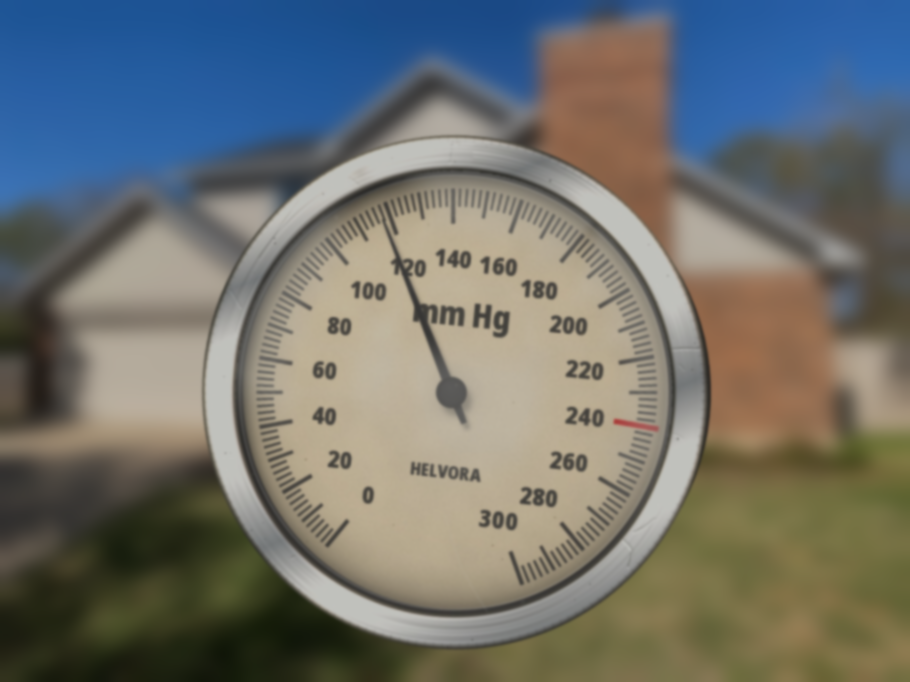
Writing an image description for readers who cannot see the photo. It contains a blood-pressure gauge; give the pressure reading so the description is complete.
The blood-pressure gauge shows 118 mmHg
